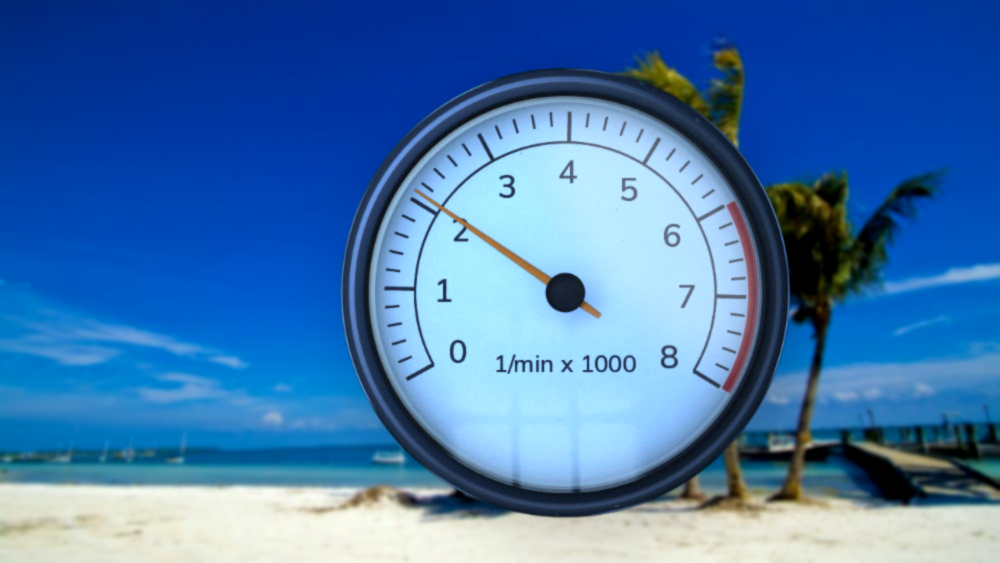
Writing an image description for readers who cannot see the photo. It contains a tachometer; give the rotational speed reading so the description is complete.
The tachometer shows 2100 rpm
